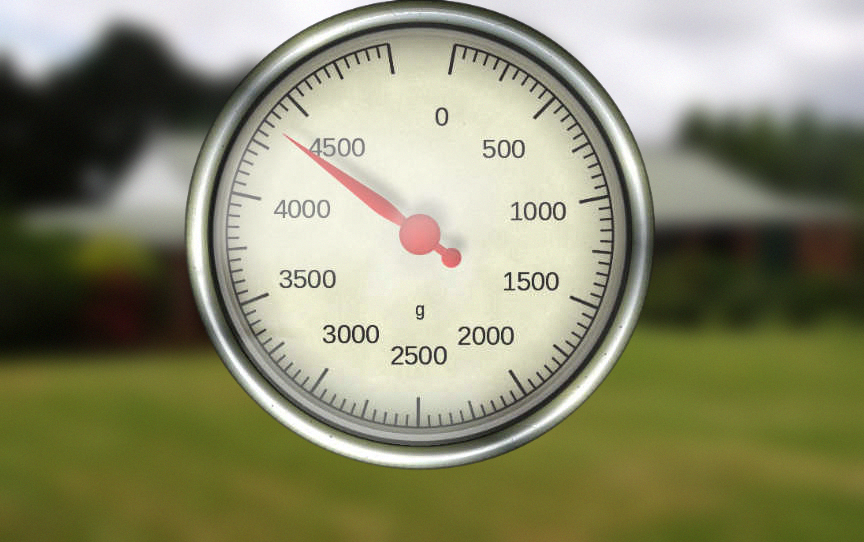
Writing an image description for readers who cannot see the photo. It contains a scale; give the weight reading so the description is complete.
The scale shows 4350 g
